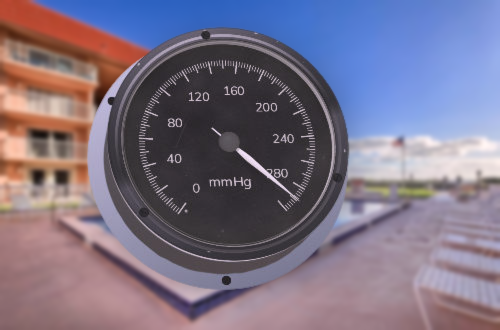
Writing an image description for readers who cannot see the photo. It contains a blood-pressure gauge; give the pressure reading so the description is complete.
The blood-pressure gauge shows 290 mmHg
